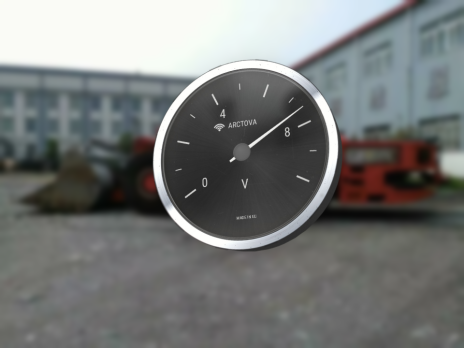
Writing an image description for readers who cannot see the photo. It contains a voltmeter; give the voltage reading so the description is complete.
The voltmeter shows 7.5 V
